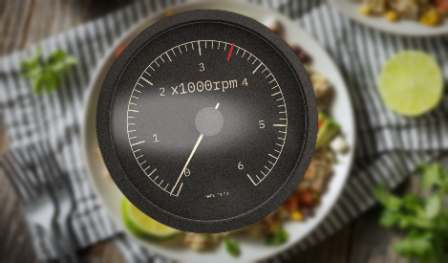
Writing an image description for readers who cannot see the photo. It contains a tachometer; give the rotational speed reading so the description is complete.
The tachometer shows 100 rpm
